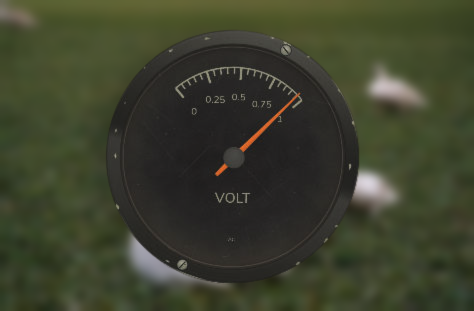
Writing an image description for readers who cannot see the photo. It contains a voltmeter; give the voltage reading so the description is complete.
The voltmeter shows 0.95 V
